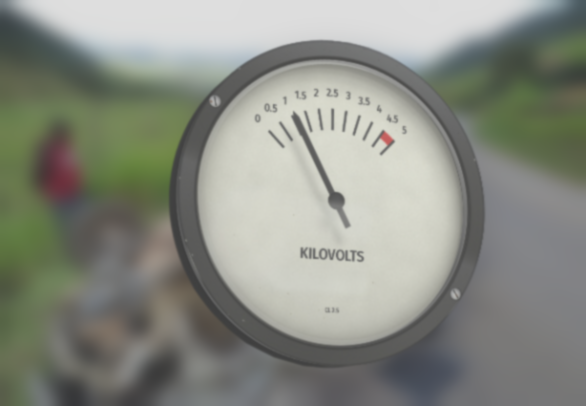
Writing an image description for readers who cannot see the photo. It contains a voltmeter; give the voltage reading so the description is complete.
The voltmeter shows 1 kV
